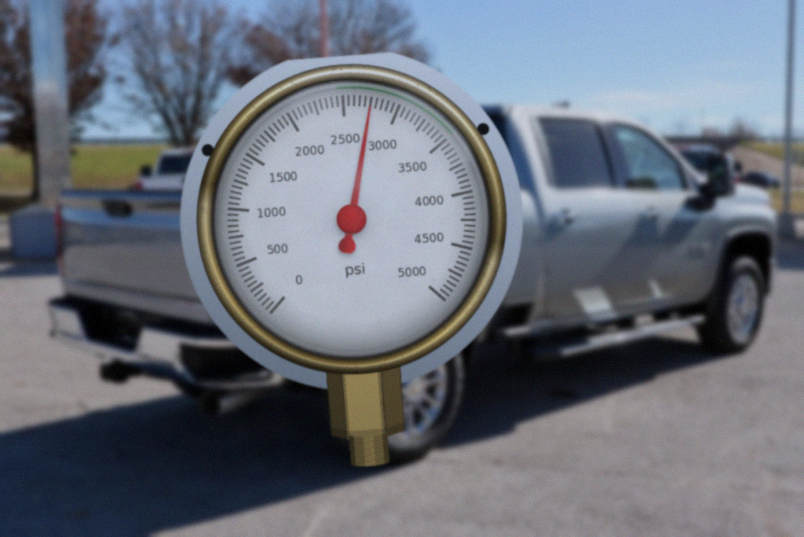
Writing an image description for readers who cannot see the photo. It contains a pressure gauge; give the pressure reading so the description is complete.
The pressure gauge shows 2750 psi
